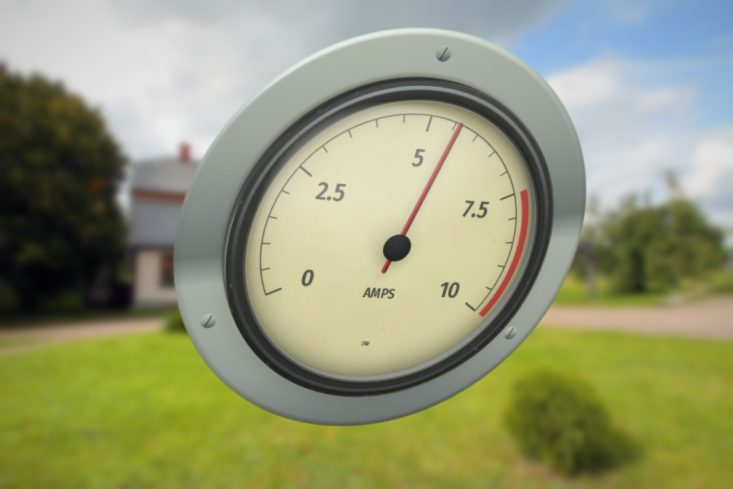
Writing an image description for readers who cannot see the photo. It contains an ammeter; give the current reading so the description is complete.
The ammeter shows 5.5 A
